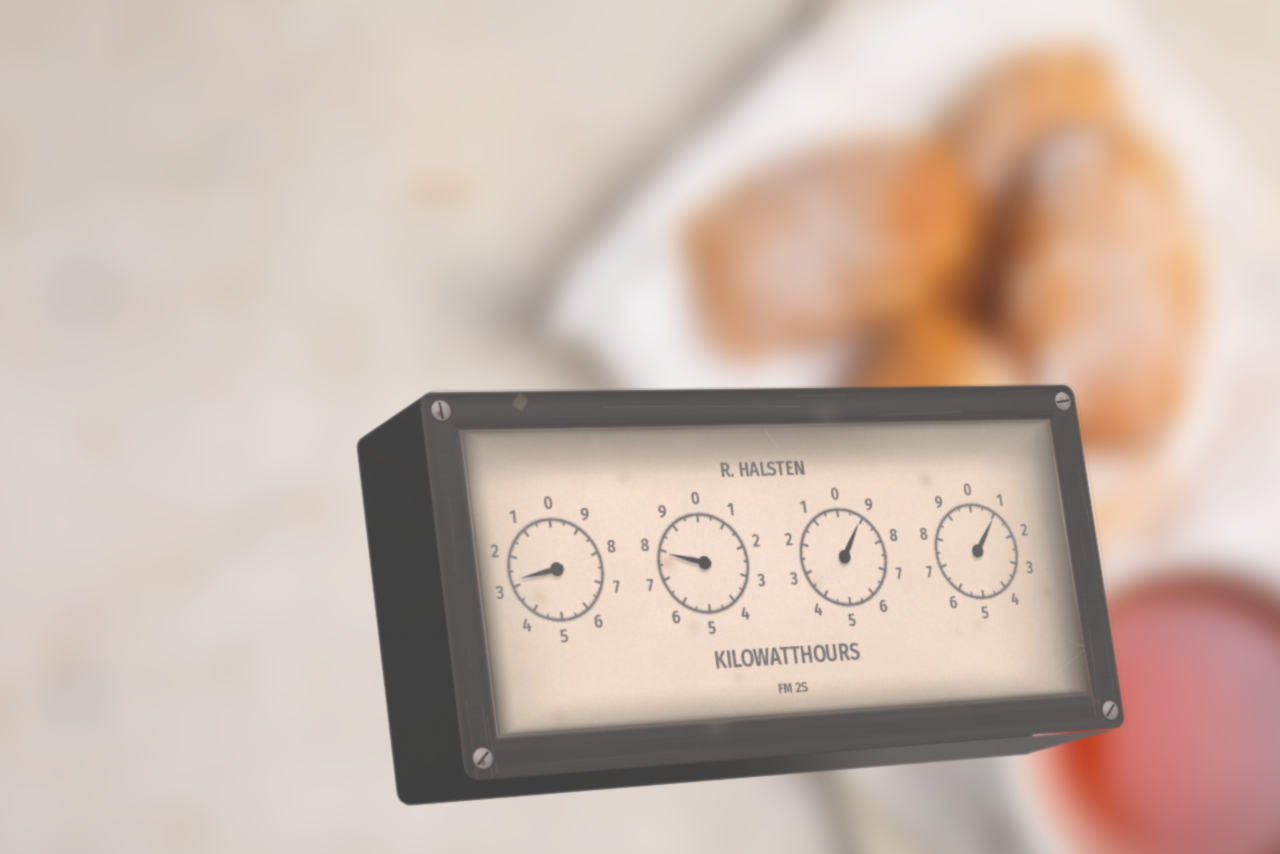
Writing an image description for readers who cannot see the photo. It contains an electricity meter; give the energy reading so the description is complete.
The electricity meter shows 2791 kWh
